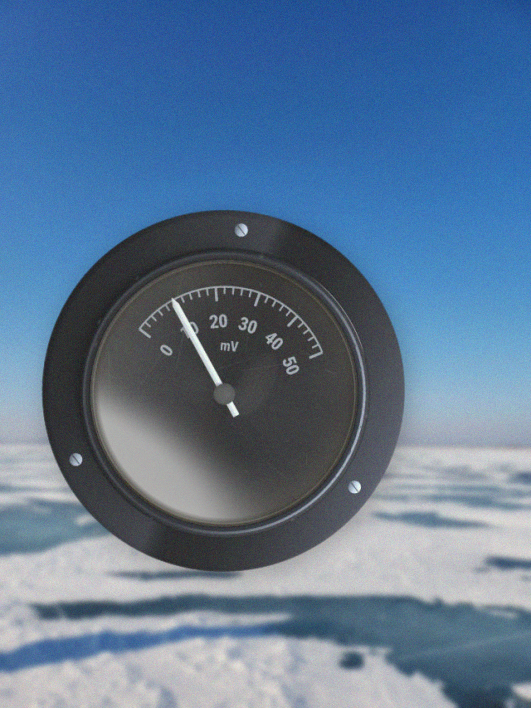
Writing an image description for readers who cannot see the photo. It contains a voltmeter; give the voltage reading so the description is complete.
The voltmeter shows 10 mV
